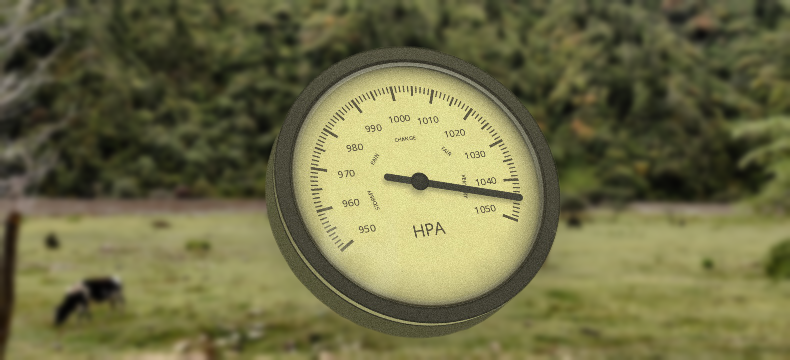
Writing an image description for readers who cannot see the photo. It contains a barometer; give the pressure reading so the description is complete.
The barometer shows 1045 hPa
